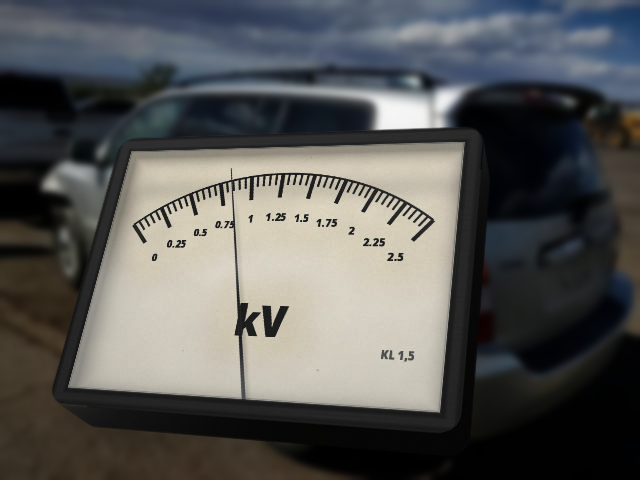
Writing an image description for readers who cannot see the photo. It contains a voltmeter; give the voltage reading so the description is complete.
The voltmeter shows 0.85 kV
